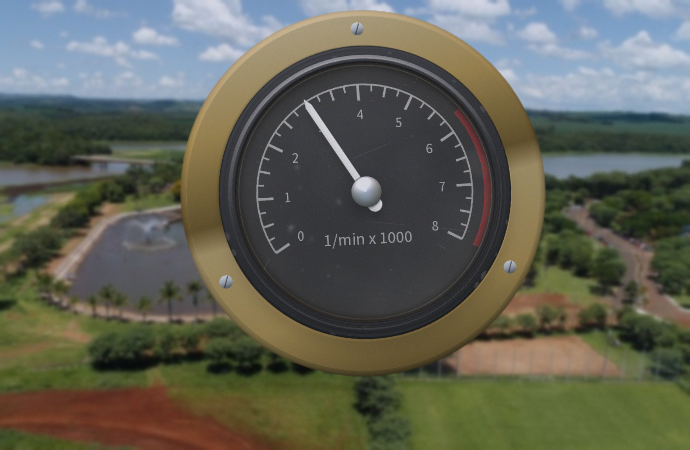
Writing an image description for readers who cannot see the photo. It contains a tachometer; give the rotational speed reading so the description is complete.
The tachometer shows 3000 rpm
